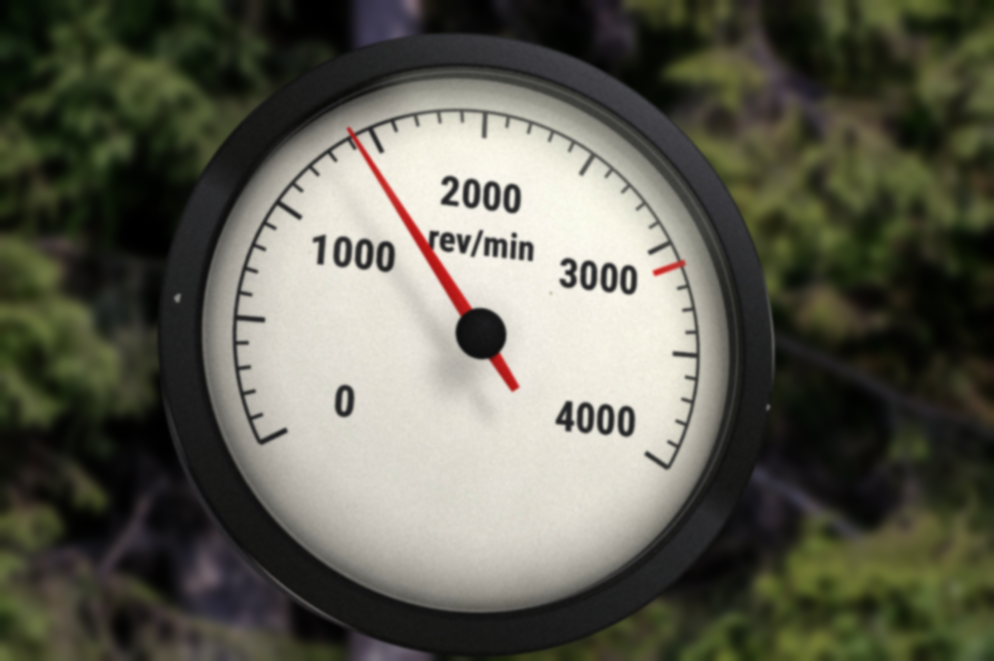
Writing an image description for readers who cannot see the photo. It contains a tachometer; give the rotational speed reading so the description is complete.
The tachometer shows 1400 rpm
